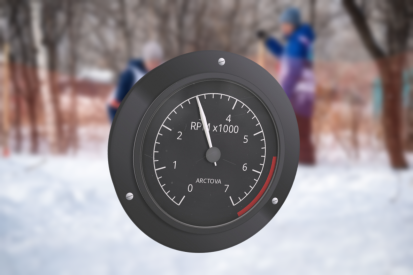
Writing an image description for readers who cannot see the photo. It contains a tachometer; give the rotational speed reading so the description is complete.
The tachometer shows 3000 rpm
